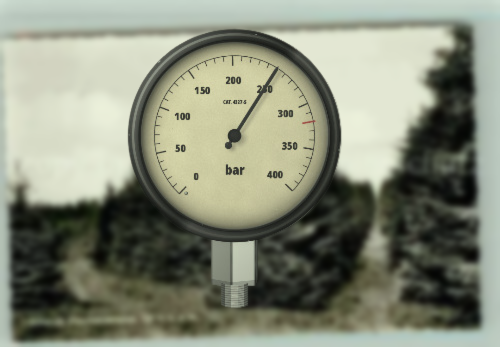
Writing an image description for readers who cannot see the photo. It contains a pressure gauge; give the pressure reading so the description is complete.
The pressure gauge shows 250 bar
